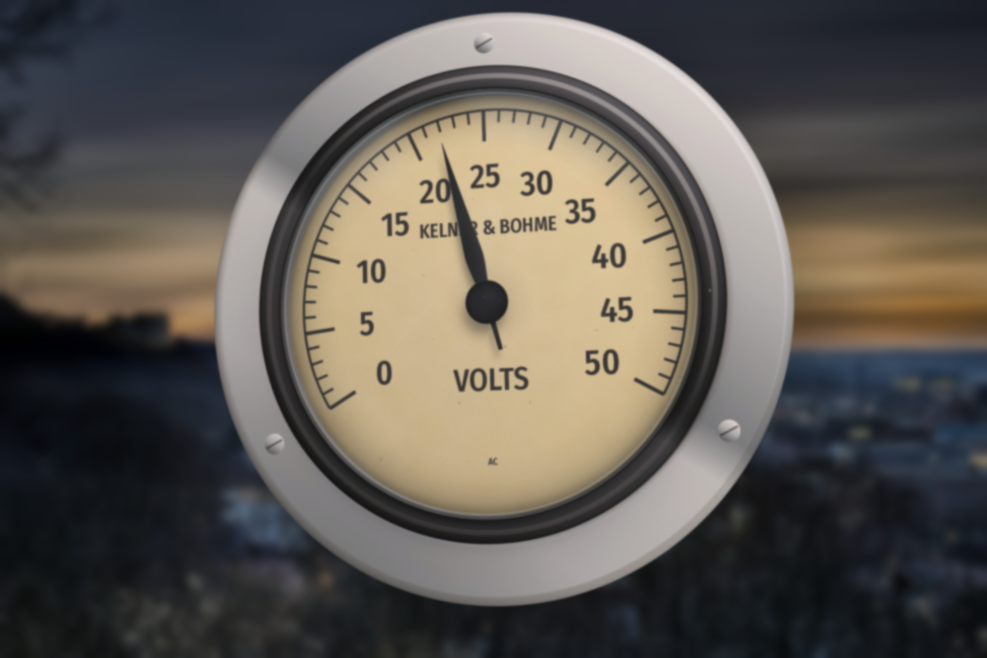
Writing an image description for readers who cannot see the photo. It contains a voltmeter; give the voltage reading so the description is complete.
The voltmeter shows 22 V
